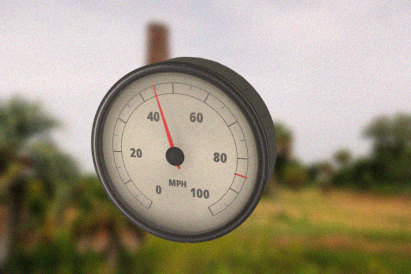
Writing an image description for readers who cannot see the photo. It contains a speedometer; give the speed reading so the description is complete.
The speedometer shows 45 mph
